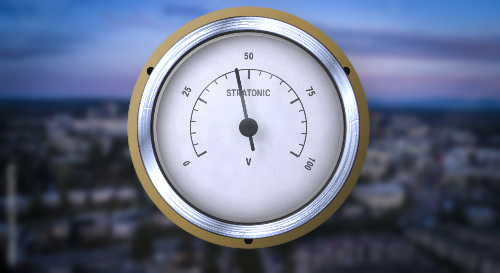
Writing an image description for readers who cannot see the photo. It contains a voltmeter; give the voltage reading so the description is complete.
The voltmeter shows 45 V
